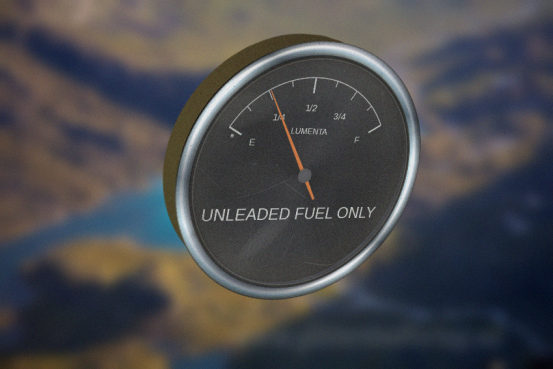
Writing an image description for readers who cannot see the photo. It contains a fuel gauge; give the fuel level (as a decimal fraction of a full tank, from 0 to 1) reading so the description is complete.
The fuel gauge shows 0.25
